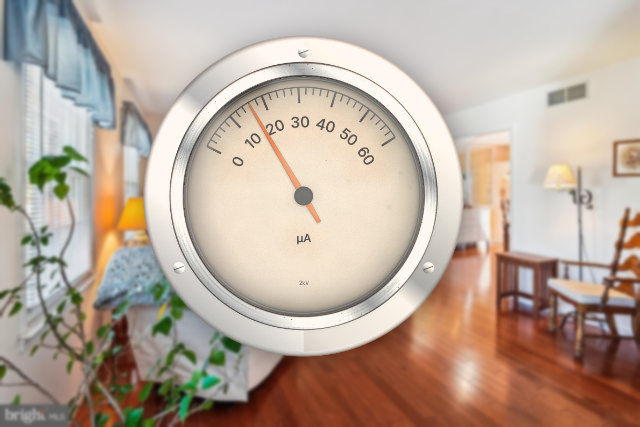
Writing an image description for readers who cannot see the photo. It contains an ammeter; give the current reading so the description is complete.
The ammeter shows 16 µA
